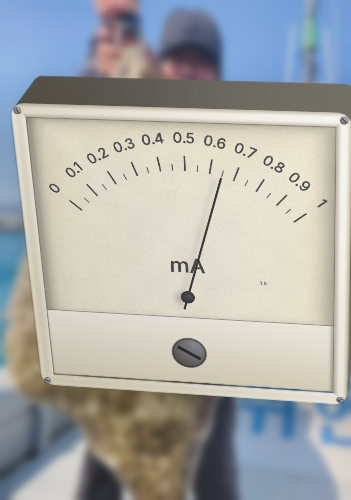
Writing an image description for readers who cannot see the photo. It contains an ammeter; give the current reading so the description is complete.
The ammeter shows 0.65 mA
